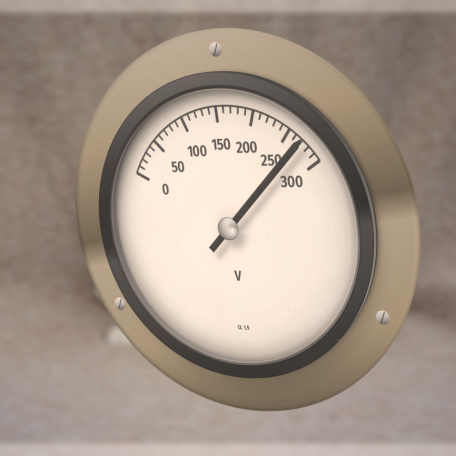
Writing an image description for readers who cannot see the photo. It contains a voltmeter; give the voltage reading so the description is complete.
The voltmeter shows 270 V
